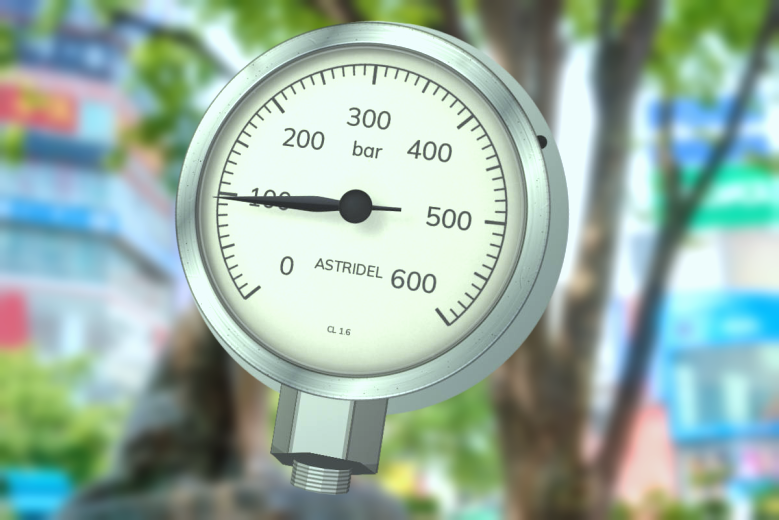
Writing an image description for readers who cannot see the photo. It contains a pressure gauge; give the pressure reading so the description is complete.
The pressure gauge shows 95 bar
